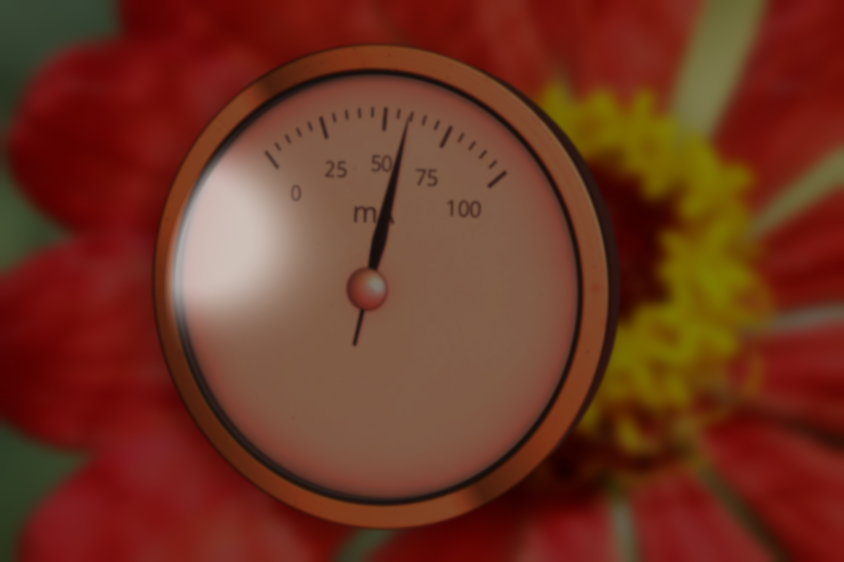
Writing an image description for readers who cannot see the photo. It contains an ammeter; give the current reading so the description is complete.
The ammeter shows 60 mA
